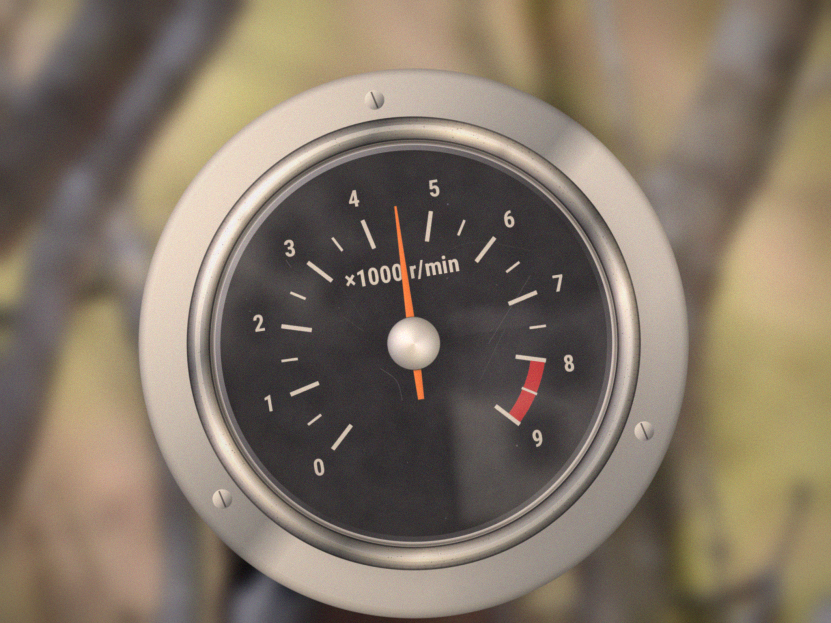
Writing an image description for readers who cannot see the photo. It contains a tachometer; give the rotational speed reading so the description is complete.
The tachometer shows 4500 rpm
